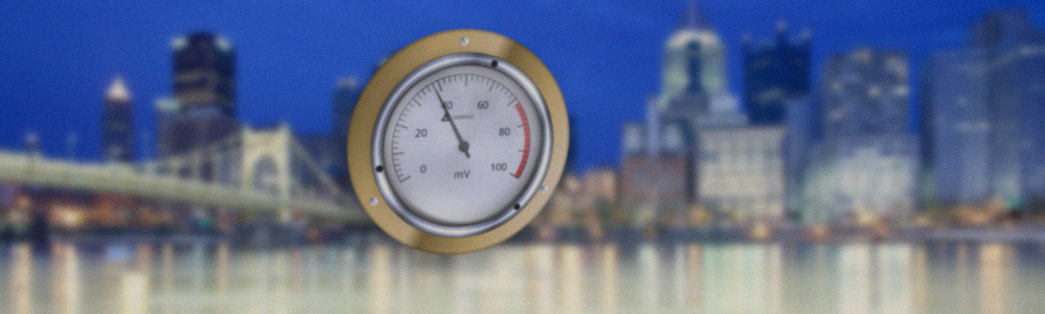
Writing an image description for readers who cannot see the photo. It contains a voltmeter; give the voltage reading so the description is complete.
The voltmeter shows 38 mV
